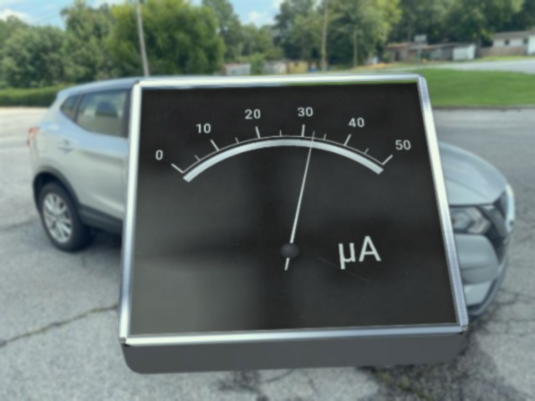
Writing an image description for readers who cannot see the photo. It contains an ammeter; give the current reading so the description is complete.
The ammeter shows 32.5 µA
